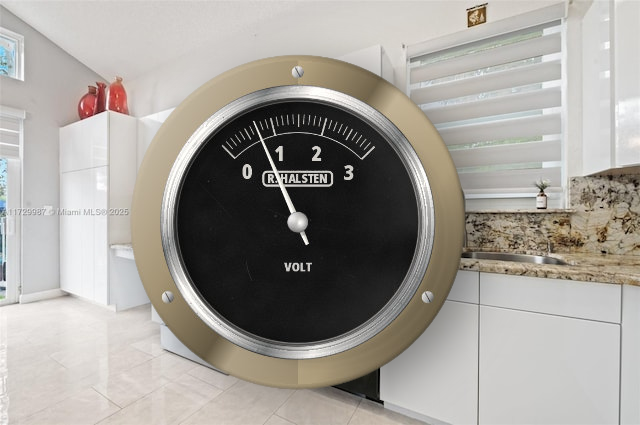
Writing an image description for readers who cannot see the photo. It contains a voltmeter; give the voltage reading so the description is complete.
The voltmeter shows 0.7 V
